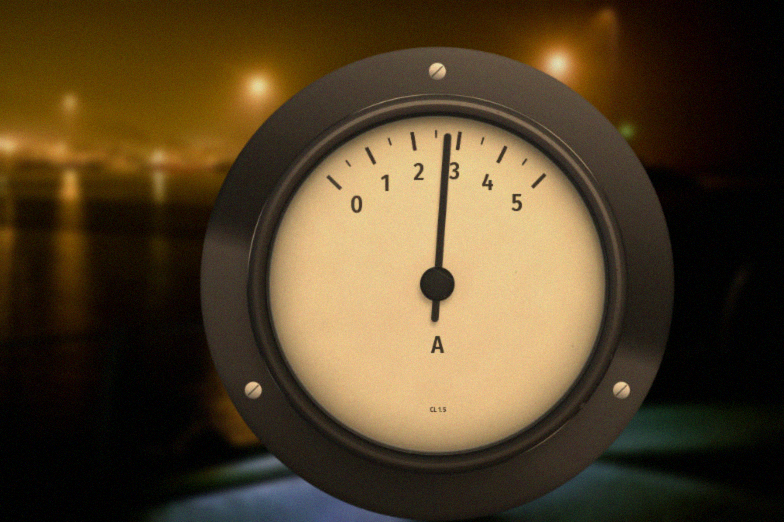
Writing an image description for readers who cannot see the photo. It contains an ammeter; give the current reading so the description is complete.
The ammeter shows 2.75 A
